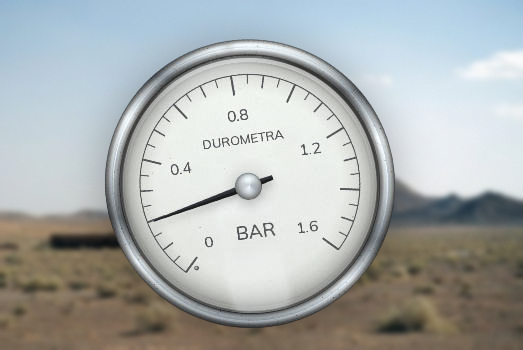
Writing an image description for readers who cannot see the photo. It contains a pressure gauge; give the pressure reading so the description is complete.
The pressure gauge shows 0.2 bar
